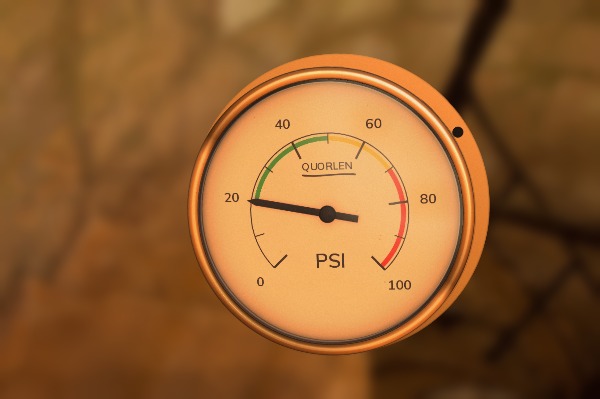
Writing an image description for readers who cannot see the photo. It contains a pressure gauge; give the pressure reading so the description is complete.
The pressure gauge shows 20 psi
